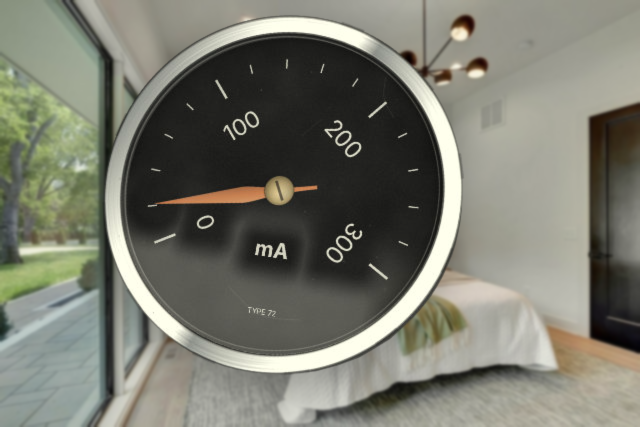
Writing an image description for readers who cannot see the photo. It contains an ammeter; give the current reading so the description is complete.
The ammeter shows 20 mA
